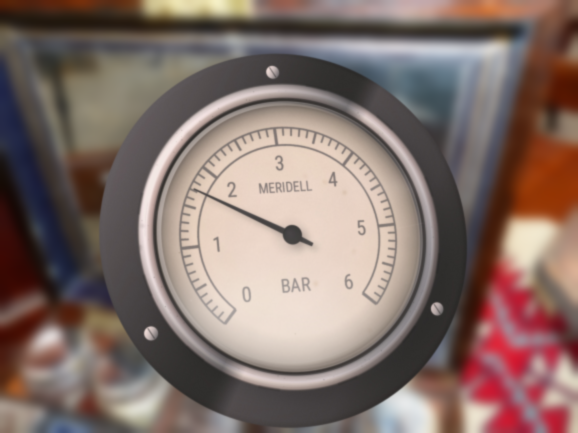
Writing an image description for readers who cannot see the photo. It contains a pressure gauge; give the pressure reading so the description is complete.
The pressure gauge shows 1.7 bar
